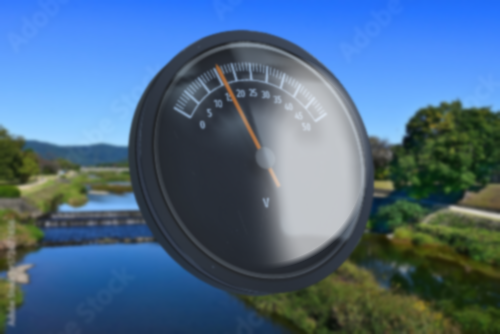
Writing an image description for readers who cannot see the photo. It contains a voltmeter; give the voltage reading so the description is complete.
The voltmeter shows 15 V
